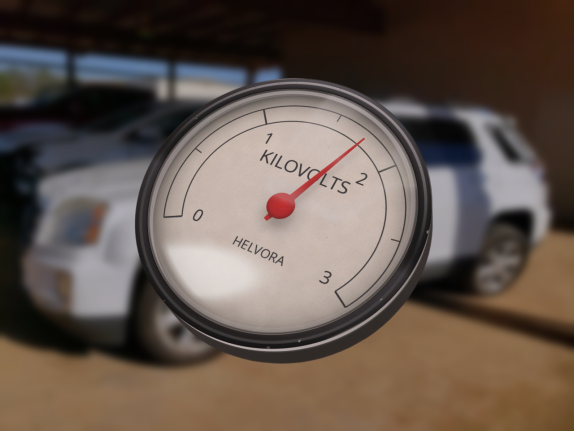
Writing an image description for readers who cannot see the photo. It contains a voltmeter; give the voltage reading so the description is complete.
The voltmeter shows 1.75 kV
